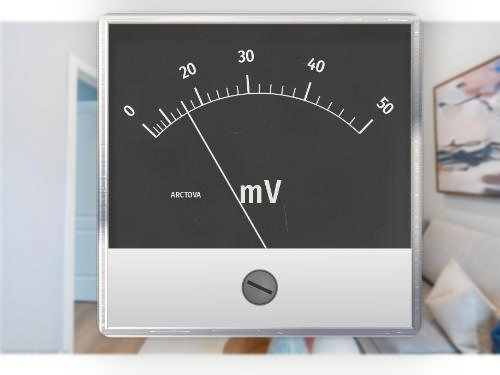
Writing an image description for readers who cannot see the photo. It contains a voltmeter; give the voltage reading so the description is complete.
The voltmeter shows 16 mV
